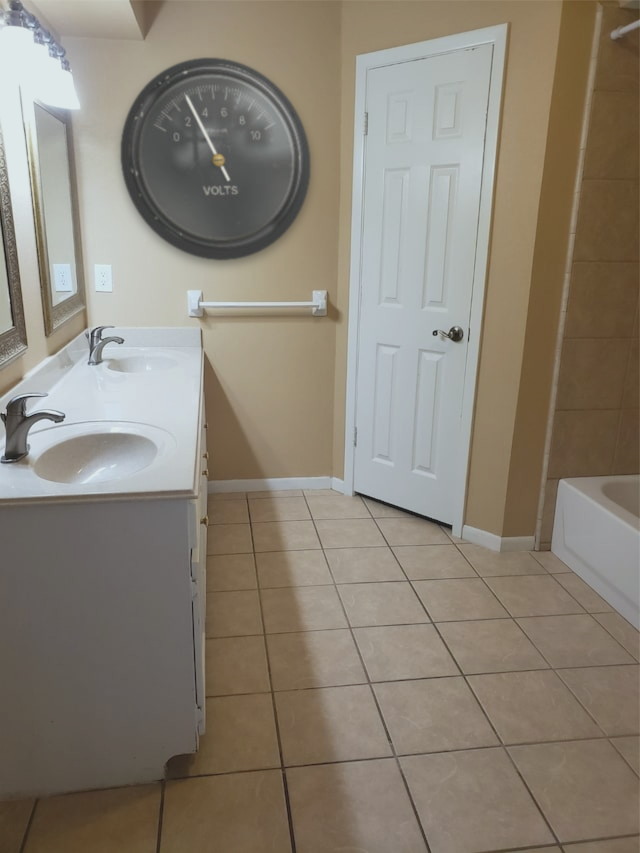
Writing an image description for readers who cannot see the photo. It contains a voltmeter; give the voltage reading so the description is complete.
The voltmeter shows 3 V
